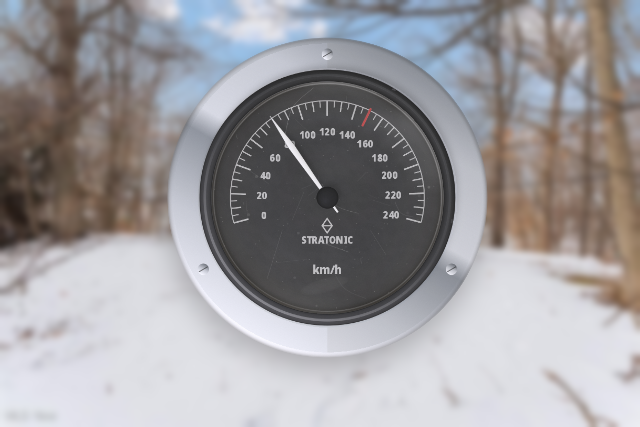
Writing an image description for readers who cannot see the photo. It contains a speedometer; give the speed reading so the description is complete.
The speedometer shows 80 km/h
